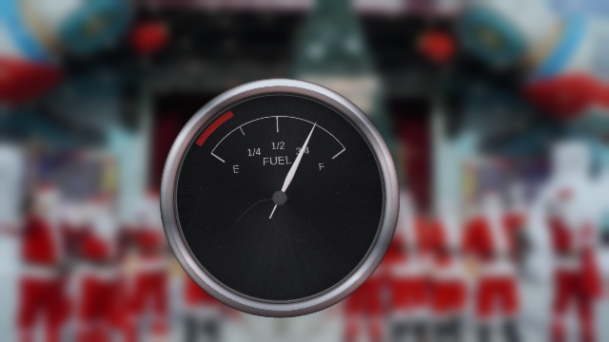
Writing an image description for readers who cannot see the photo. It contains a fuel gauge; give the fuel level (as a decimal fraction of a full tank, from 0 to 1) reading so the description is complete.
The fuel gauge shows 0.75
